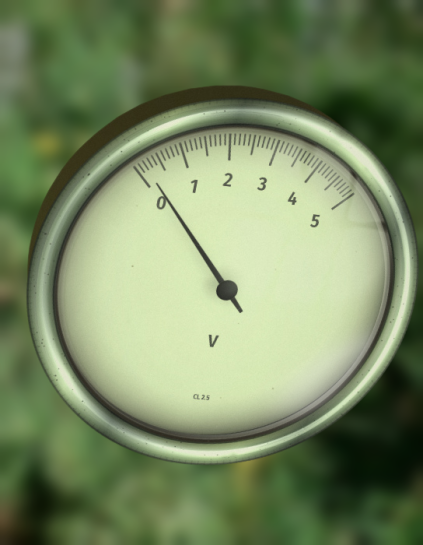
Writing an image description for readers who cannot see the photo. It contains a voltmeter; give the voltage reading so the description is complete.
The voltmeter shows 0.2 V
